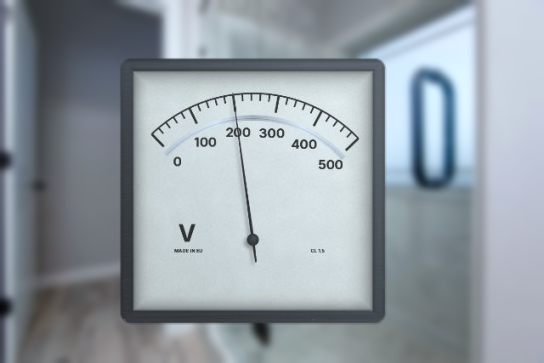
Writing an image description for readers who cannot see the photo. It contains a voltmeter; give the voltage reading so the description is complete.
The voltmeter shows 200 V
